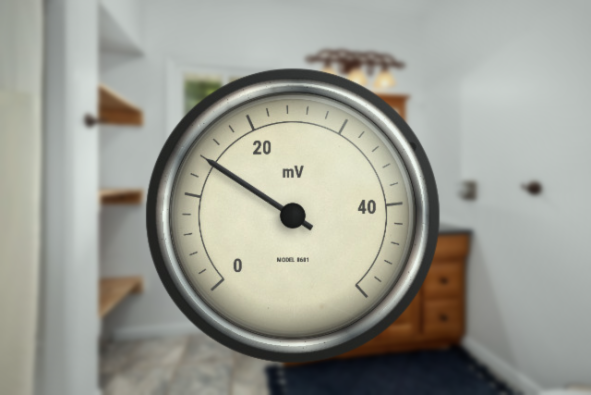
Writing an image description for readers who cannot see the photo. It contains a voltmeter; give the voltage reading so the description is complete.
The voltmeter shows 14 mV
